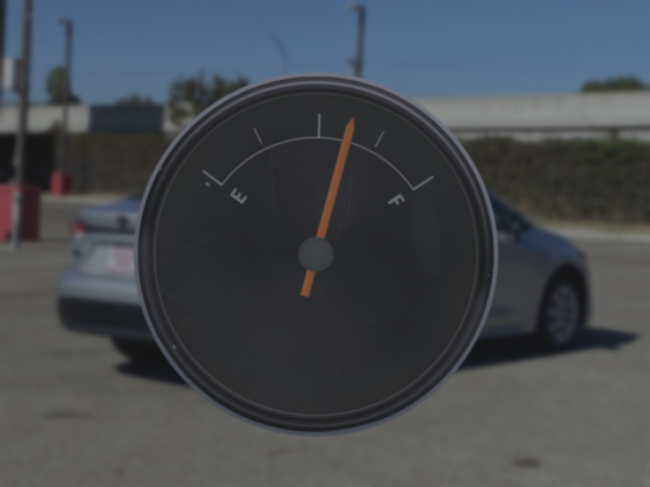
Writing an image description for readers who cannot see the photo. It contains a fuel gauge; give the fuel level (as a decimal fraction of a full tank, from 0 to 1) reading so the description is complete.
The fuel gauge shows 0.625
